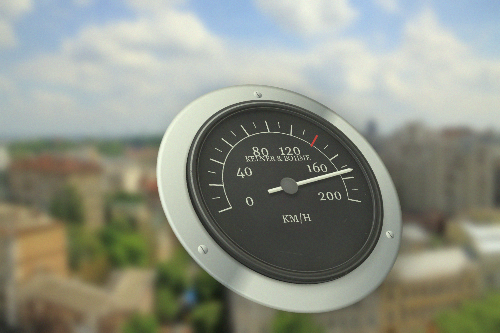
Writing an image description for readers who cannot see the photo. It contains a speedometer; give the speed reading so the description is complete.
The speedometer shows 175 km/h
